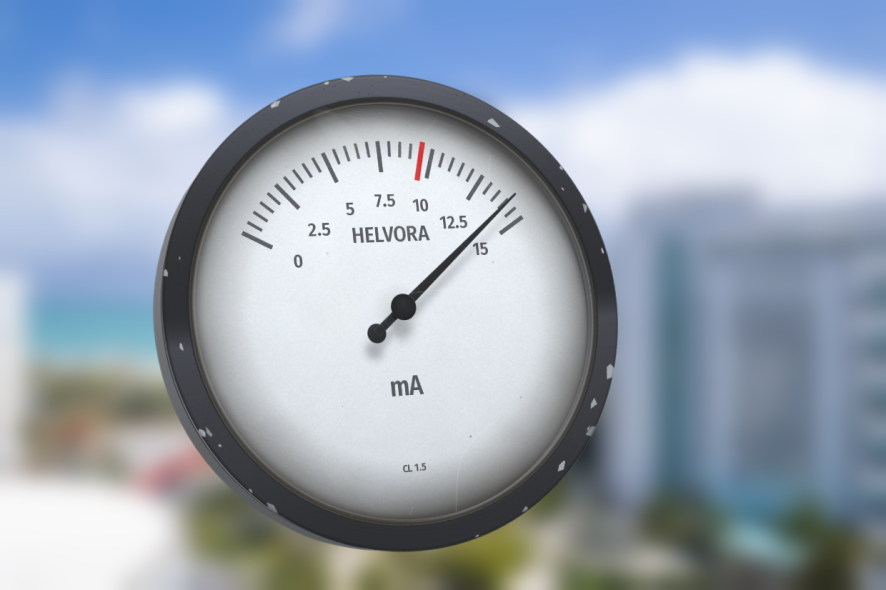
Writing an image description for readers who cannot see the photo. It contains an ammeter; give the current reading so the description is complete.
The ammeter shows 14 mA
